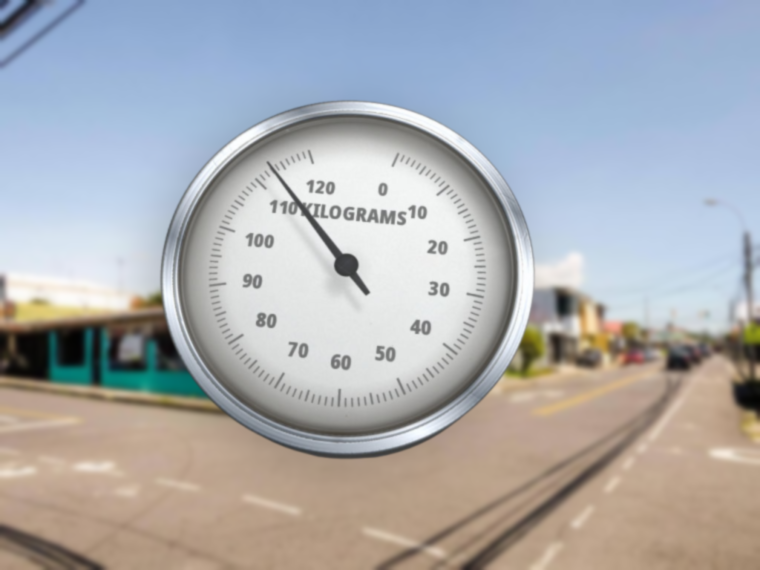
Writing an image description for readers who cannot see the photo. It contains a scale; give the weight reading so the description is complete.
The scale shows 113 kg
